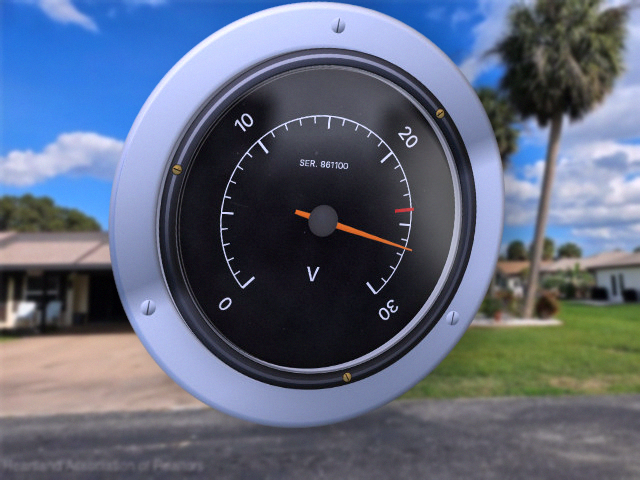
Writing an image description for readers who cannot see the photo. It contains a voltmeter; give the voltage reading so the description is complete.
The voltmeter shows 26.5 V
